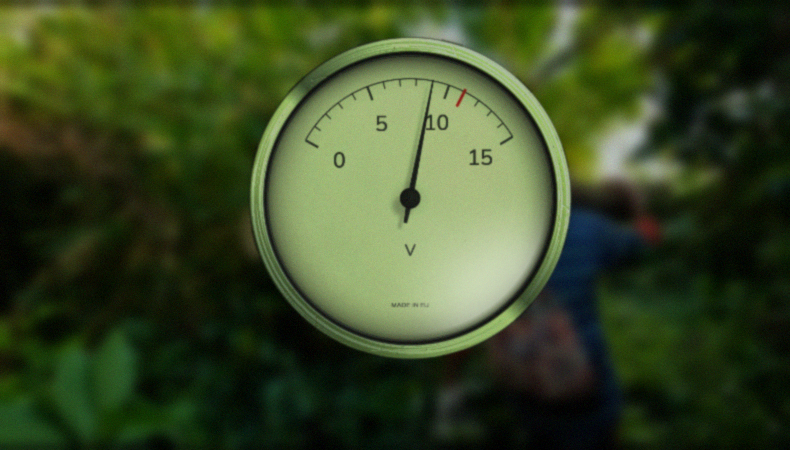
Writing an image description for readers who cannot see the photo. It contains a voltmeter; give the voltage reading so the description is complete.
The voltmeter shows 9 V
